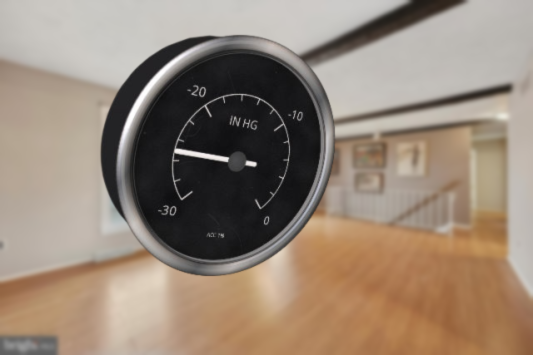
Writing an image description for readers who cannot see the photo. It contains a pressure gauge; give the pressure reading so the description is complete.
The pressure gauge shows -25 inHg
